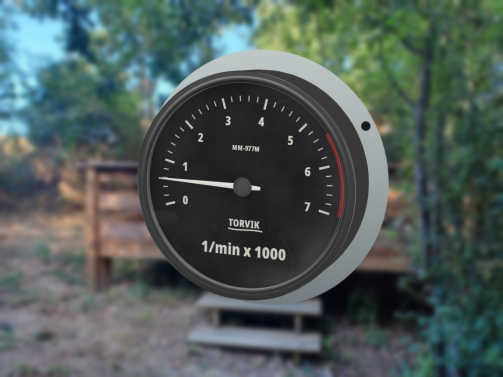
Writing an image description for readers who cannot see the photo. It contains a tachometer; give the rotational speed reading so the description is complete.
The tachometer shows 600 rpm
